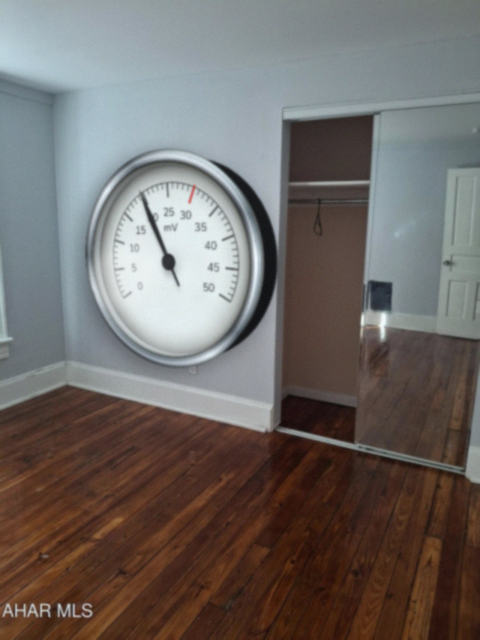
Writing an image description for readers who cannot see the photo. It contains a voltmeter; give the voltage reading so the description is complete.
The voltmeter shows 20 mV
